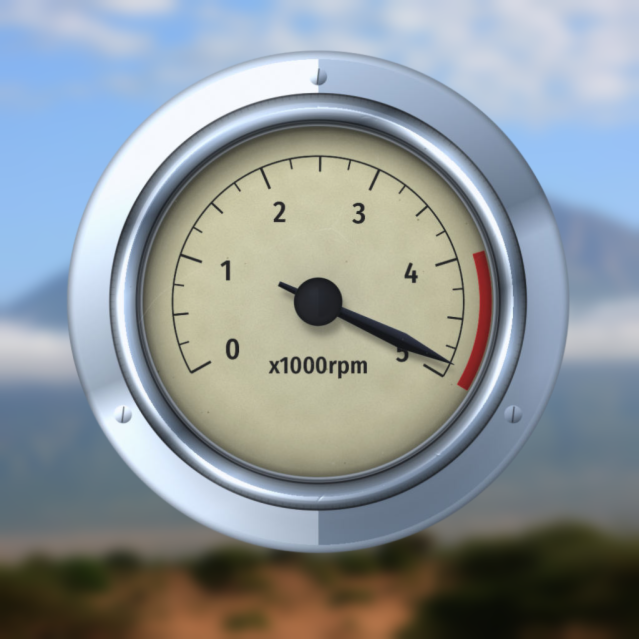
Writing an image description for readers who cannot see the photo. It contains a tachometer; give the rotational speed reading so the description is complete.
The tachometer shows 4875 rpm
